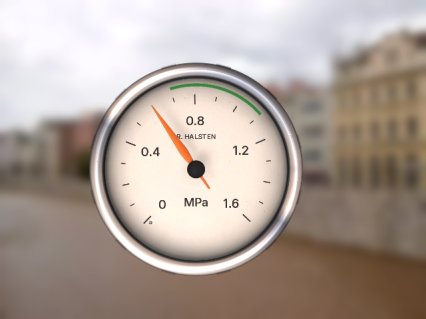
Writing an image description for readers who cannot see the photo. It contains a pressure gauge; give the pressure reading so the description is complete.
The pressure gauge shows 0.6 MPa
